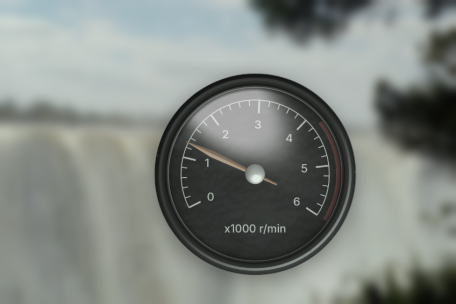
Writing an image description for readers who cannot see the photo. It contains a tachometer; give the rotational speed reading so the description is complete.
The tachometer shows 1300 rpm
